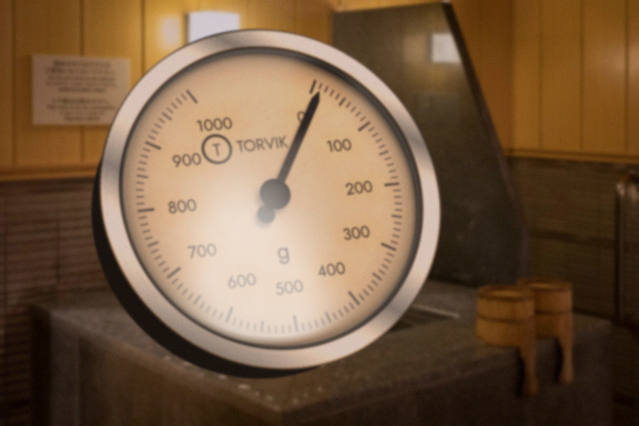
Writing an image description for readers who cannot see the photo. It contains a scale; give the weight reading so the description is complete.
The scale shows 10 g
